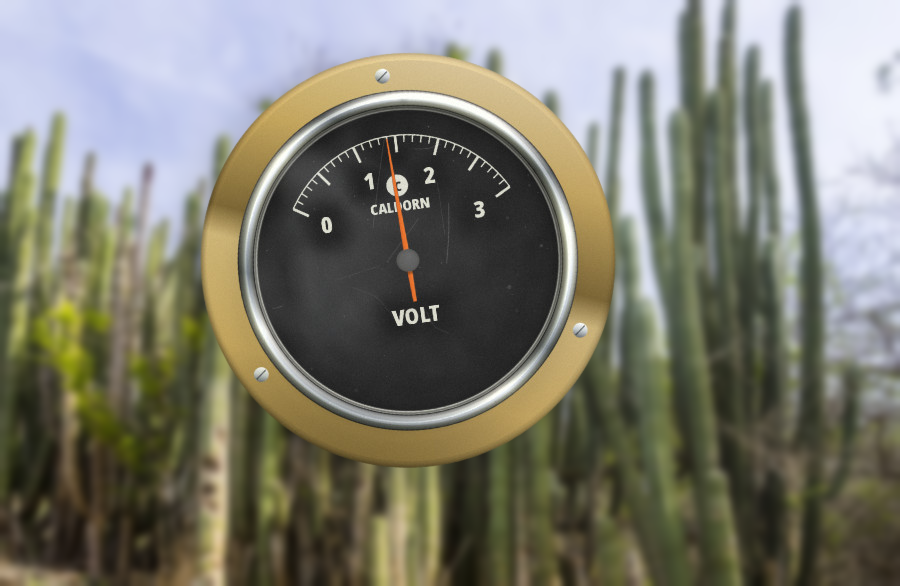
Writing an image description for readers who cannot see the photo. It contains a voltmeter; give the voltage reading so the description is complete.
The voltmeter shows 1.4 V
